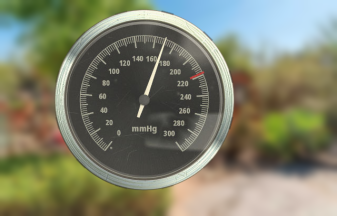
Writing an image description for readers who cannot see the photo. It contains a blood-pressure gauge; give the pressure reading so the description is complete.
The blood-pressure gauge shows 170 mmHg
